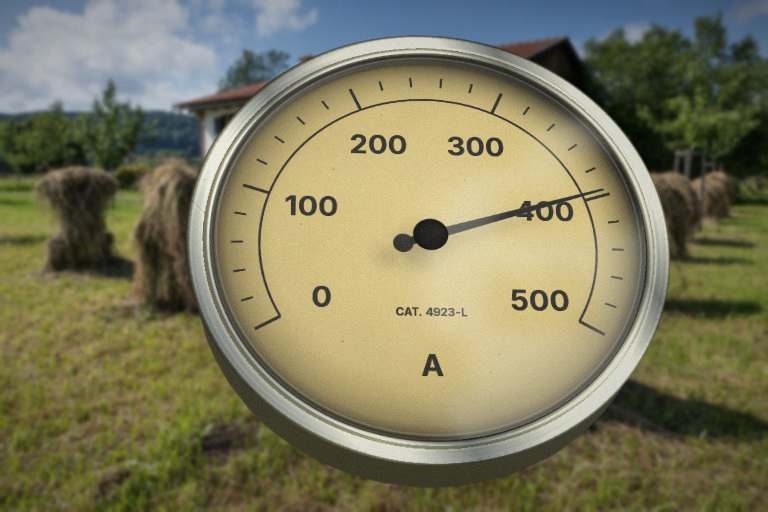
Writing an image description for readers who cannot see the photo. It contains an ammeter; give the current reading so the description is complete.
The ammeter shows 400 A
